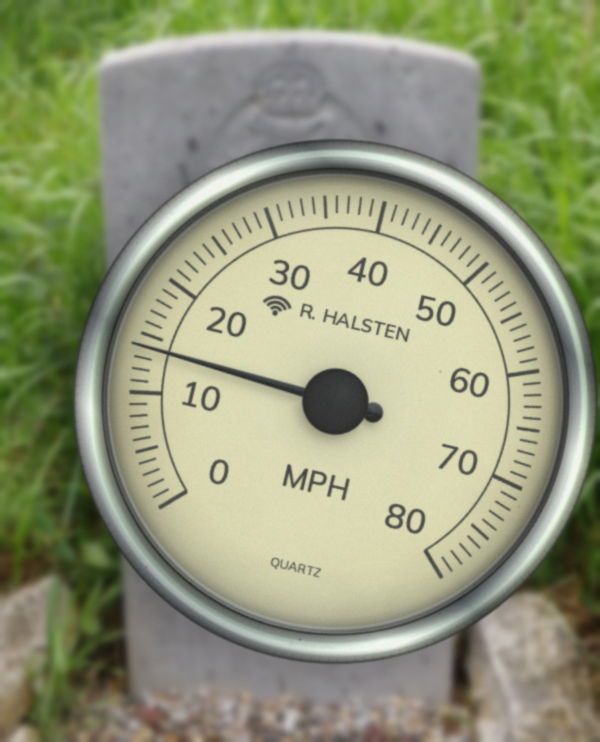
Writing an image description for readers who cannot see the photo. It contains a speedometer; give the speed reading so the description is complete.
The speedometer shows 14 mph
